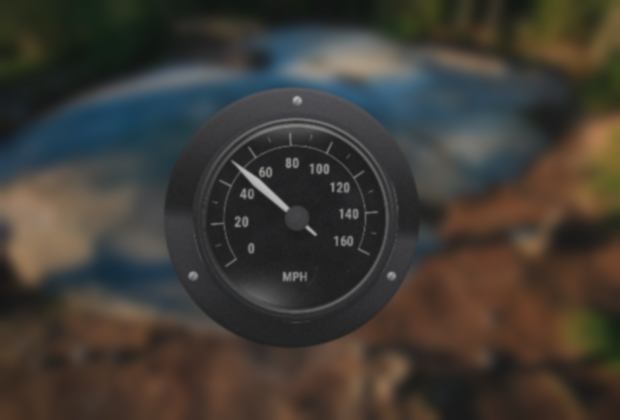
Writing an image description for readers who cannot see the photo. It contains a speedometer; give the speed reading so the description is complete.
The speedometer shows 50 mph
